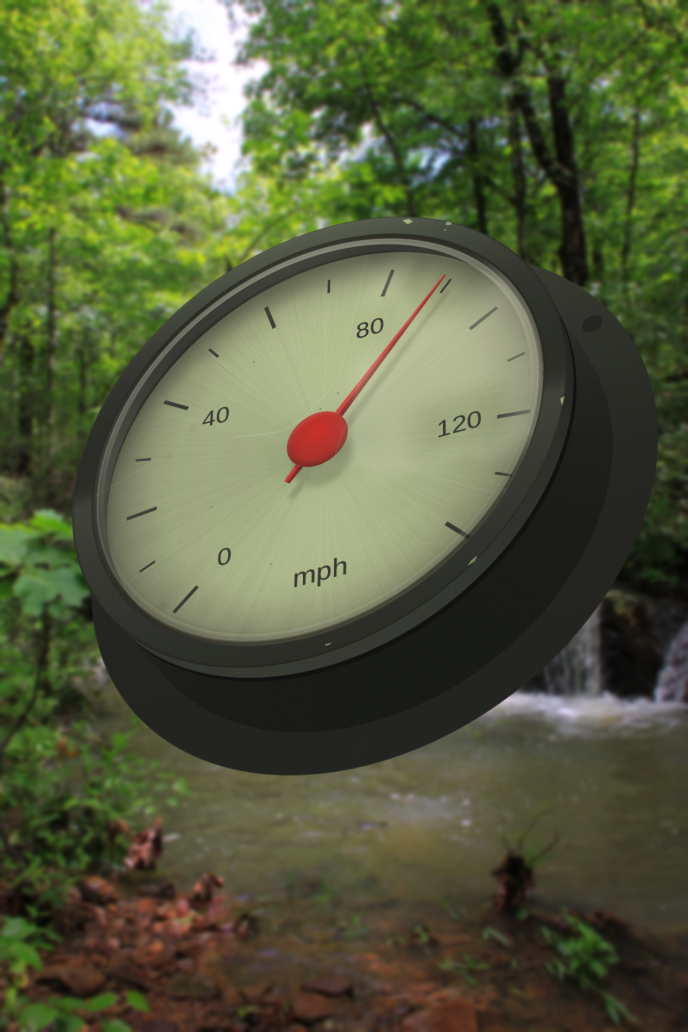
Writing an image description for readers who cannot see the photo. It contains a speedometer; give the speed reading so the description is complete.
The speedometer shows 90 mph
